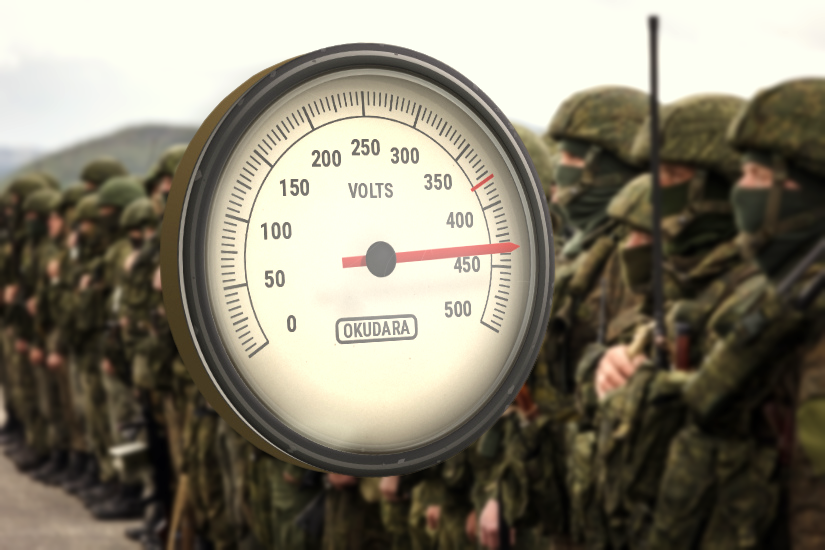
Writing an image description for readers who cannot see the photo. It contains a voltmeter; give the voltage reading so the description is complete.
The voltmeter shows 435 V
